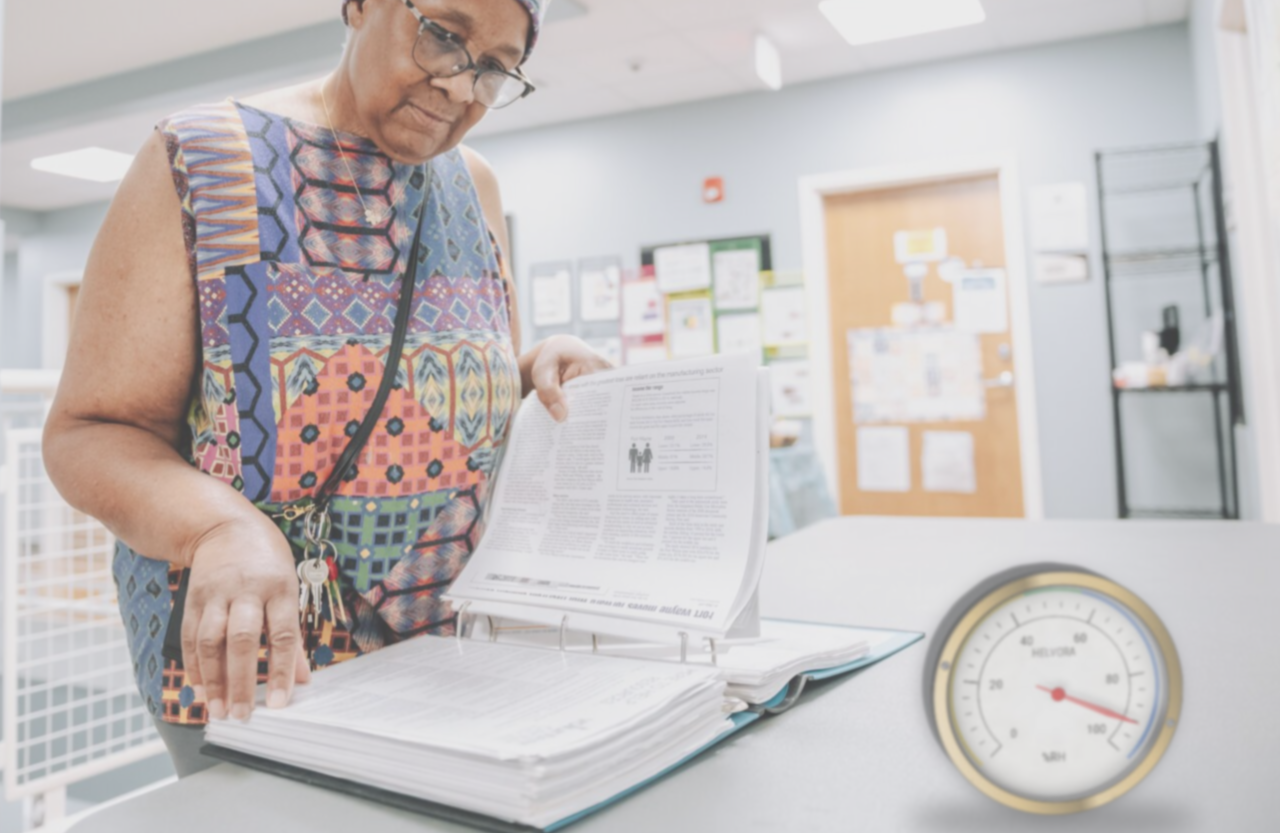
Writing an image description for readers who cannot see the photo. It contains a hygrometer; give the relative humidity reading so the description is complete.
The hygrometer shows 92 %
